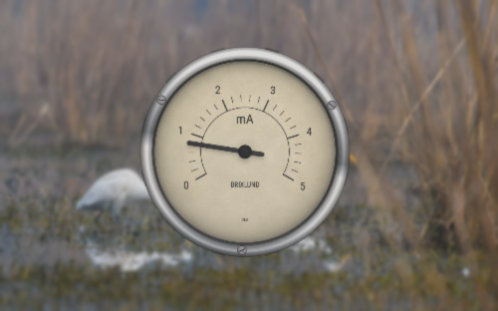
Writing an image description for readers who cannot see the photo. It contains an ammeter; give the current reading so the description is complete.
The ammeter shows 0.8 mA
